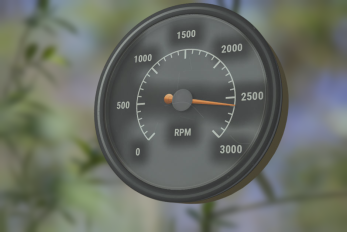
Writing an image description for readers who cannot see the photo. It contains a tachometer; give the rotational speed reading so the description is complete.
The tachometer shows 2600 rpm
